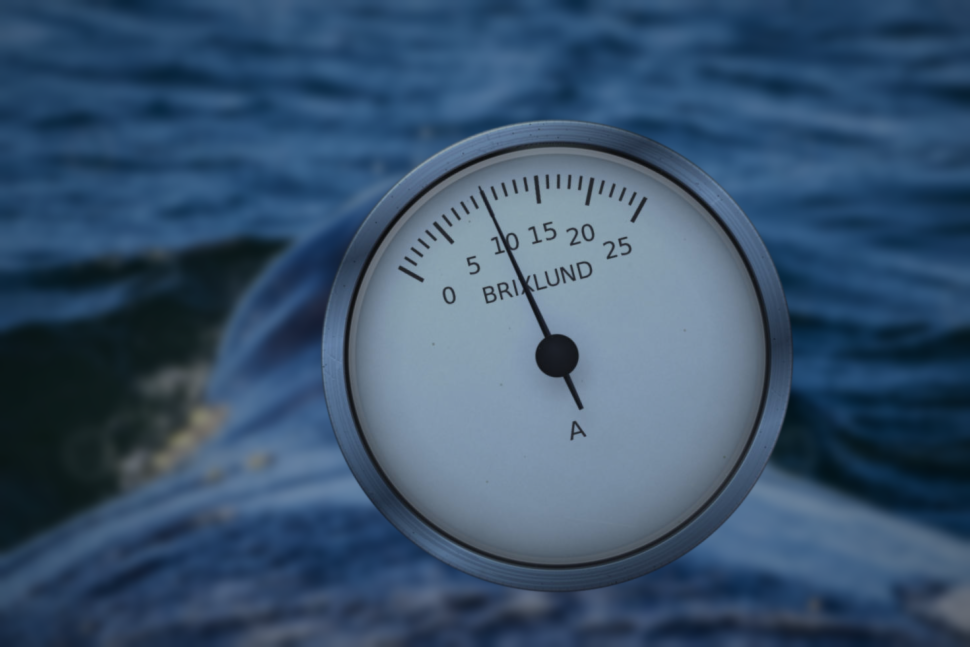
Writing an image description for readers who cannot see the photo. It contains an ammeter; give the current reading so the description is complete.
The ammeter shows 10 A
